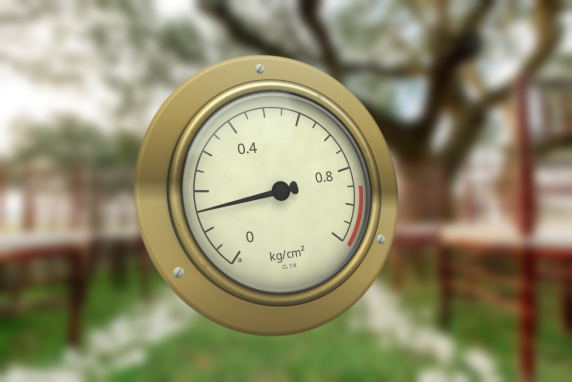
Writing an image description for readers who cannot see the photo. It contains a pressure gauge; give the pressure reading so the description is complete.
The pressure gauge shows 0.15 kg/cm²
